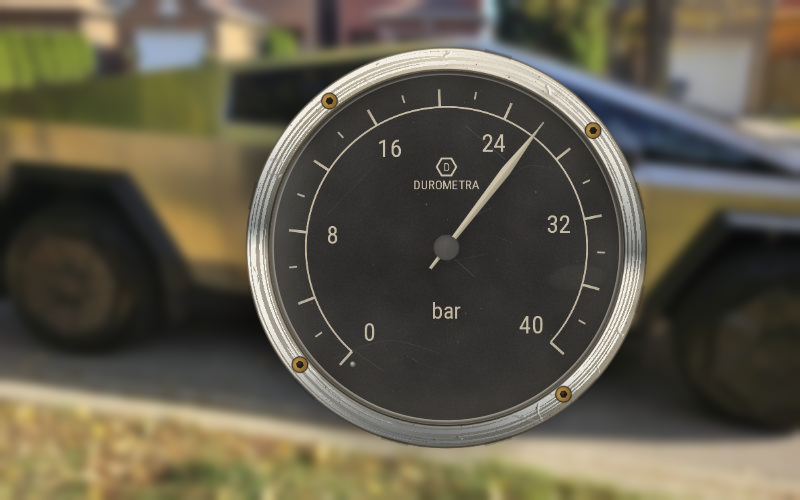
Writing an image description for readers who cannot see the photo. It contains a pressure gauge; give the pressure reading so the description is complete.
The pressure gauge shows 26 bar
